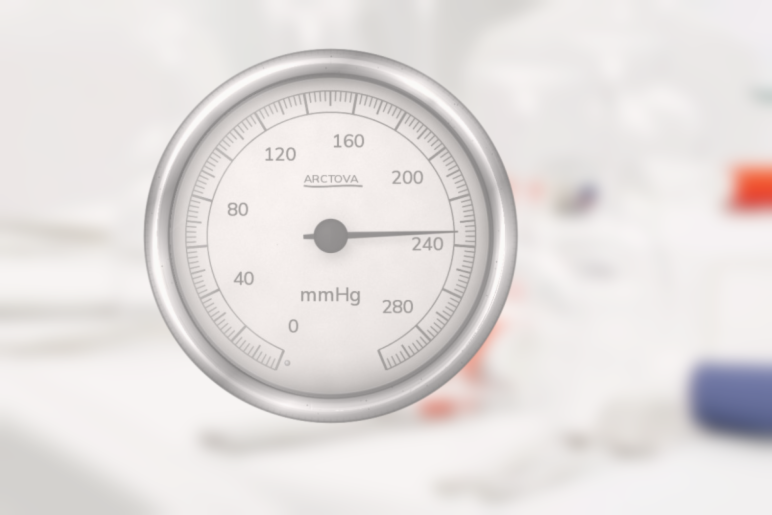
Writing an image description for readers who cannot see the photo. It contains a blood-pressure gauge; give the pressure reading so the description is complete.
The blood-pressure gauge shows 234 mmHg
